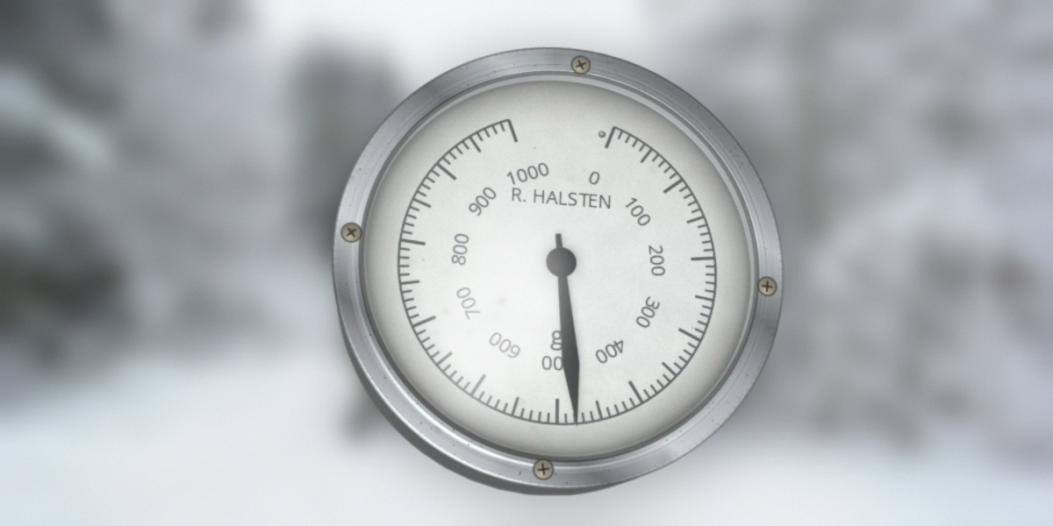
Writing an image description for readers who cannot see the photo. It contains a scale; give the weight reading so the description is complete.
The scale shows 480 g
